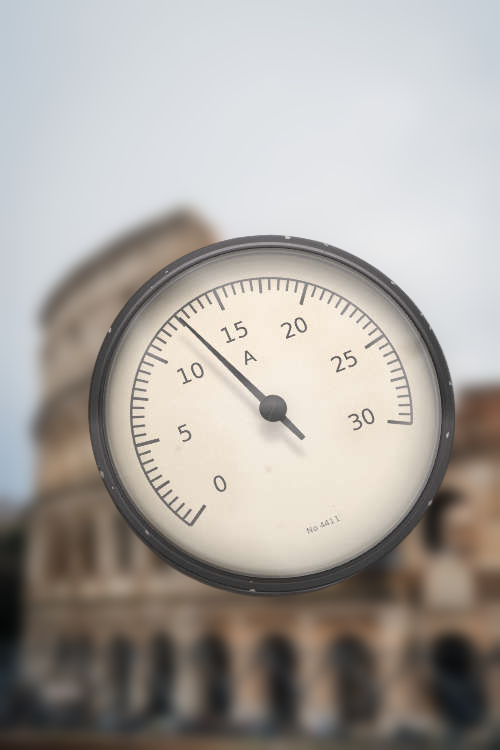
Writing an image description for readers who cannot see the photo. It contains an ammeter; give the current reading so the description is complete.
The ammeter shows 12.5 A
